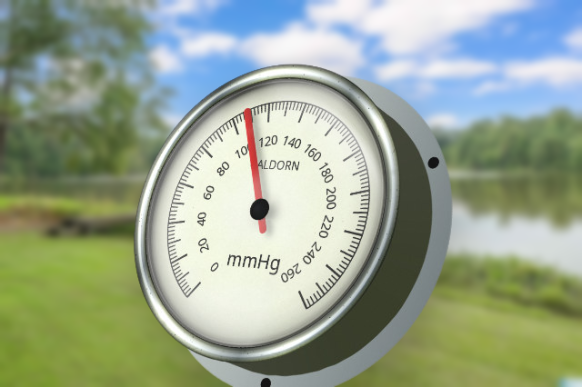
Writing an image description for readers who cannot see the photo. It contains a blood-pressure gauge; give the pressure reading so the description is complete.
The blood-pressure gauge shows 110 mmHg
